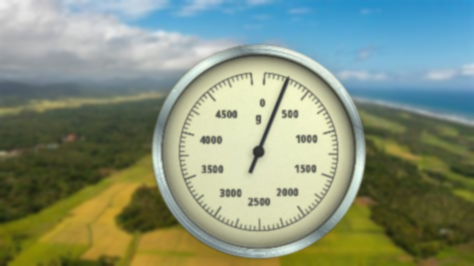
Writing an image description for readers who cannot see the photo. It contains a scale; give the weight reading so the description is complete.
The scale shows 250 g
